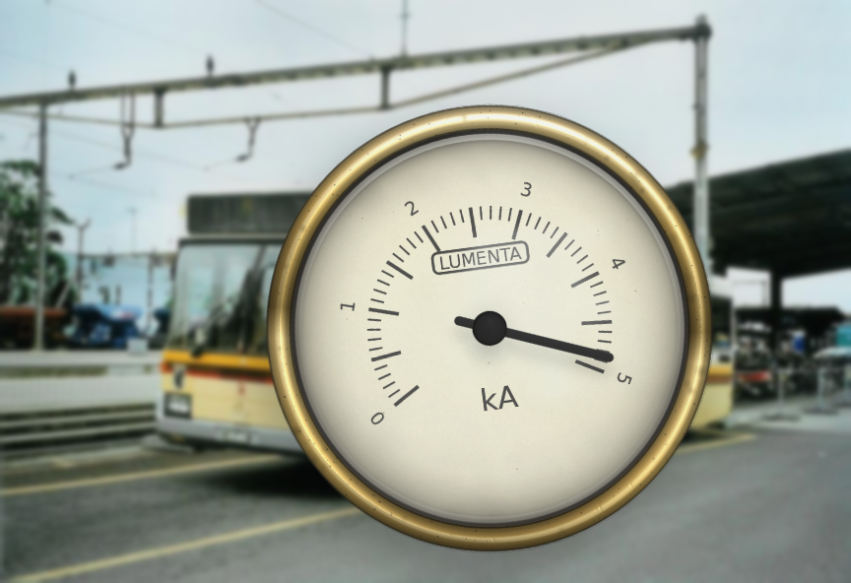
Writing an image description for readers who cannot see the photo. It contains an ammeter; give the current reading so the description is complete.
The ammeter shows 4.85 kA
